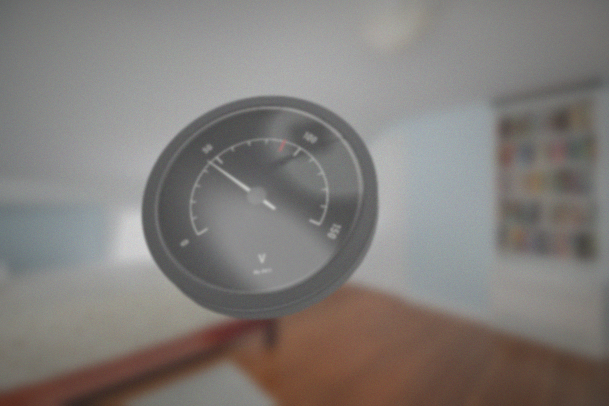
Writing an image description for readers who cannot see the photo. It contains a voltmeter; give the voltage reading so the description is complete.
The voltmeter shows 45 V
